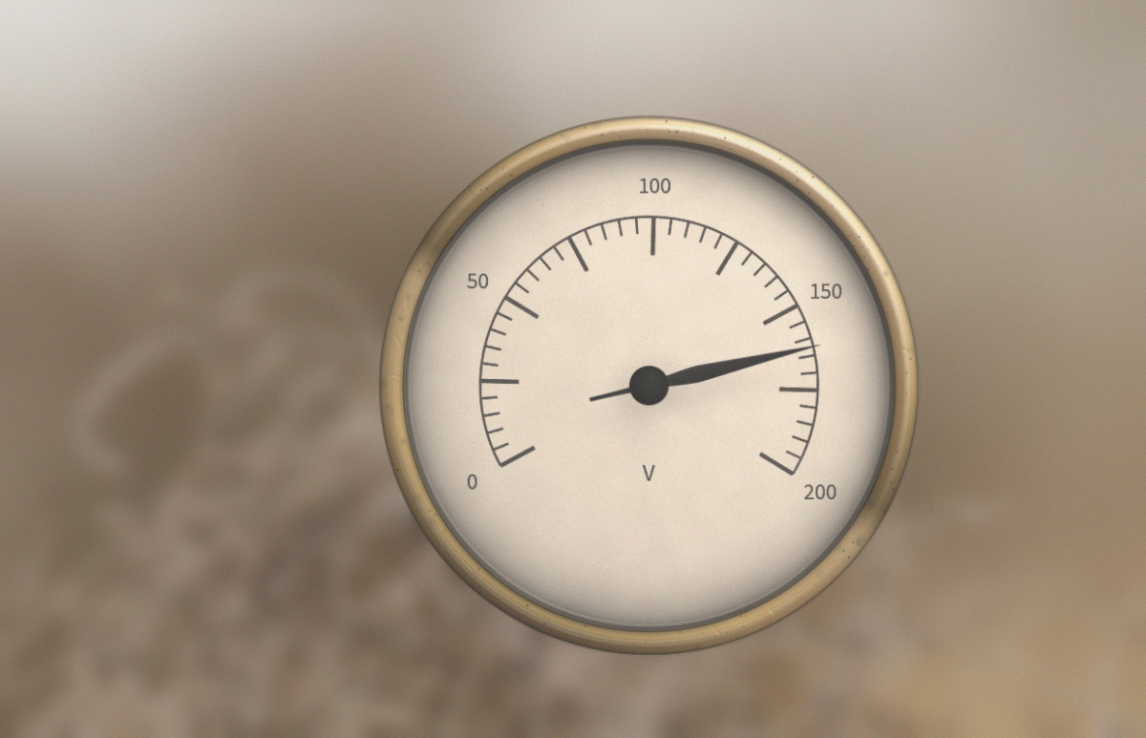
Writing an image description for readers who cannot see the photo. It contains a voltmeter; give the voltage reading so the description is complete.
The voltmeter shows 162.5 V
